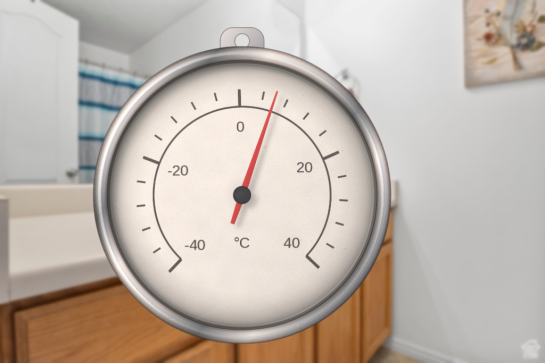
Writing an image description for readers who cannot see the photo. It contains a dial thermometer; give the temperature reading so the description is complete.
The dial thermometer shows 6 °C
